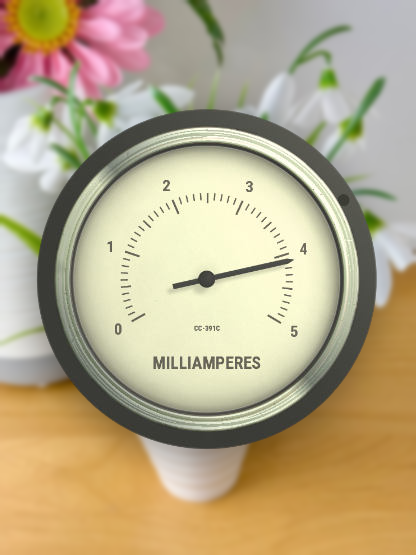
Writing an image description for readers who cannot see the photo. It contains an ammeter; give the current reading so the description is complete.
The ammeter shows 4.1 mA
